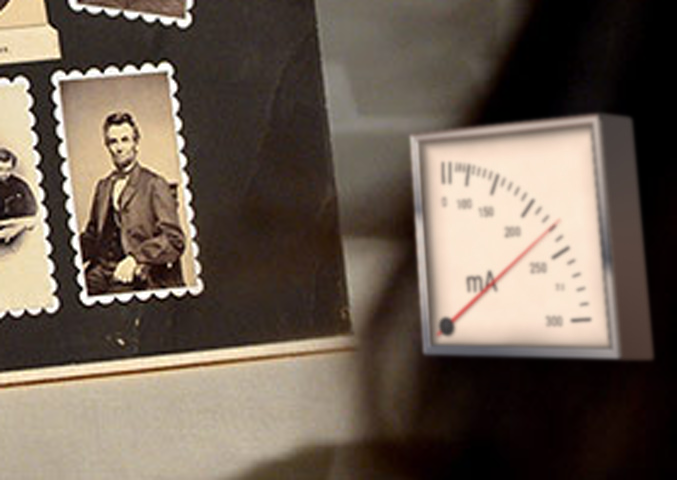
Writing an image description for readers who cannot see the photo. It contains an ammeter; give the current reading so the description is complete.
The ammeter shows 230 mA
